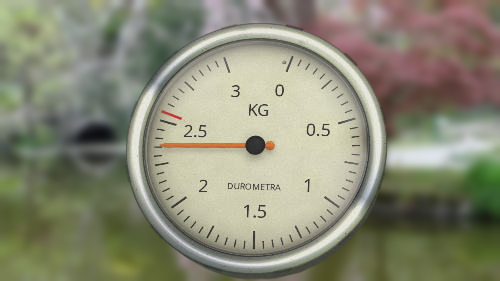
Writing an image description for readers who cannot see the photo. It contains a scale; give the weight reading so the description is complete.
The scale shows 2.35 kg
